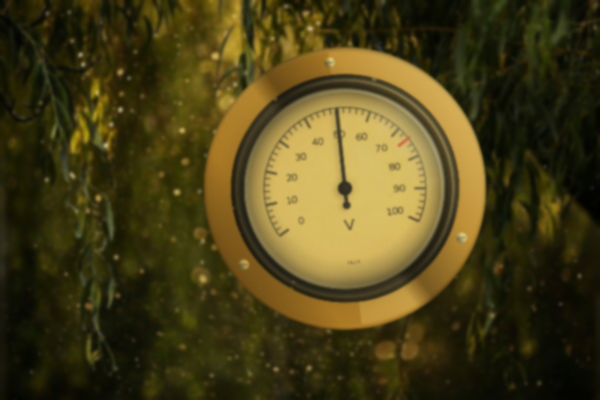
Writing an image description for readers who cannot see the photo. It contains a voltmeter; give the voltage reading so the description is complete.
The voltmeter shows 50 V
